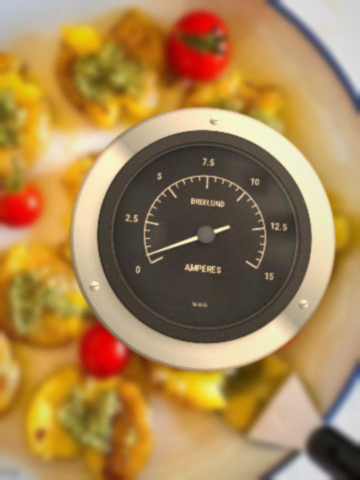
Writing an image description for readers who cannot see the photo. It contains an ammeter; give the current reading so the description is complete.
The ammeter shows 0.5 A
